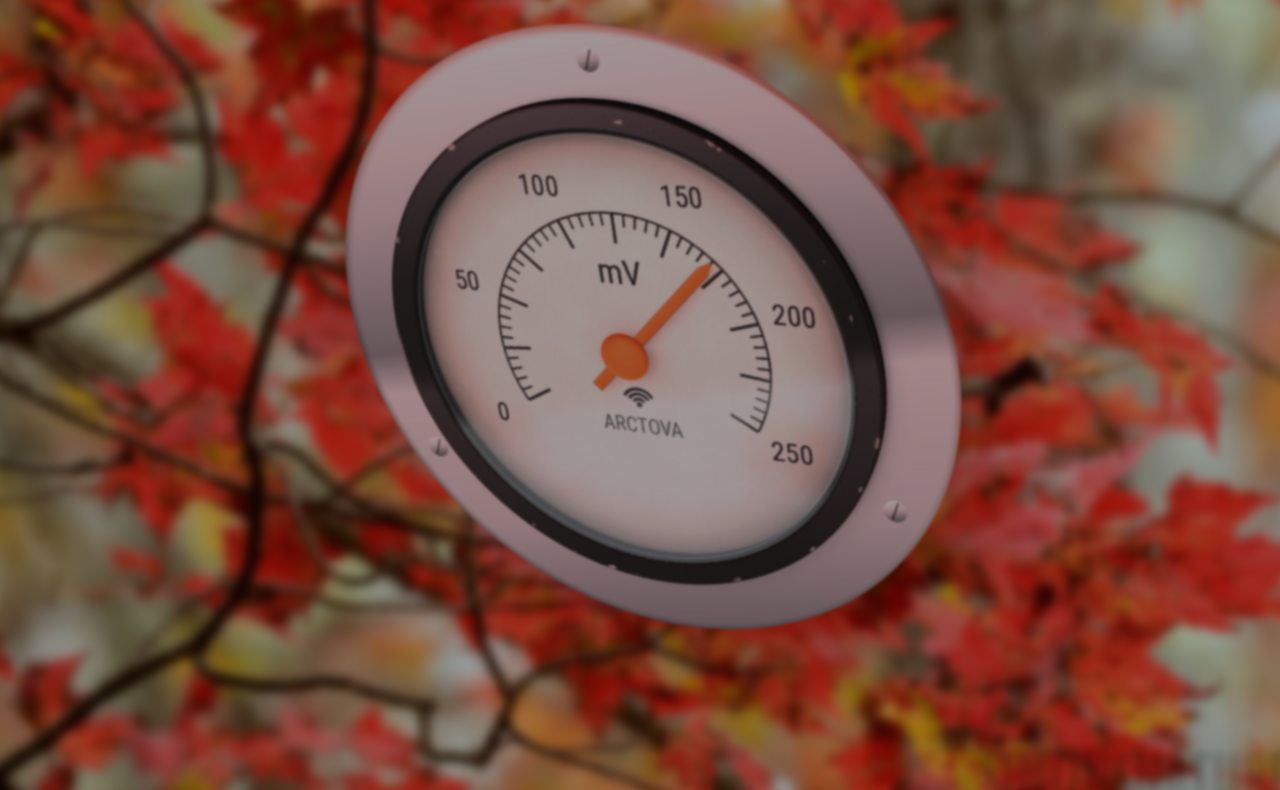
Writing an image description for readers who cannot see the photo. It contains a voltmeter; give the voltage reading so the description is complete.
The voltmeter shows 170 mV
